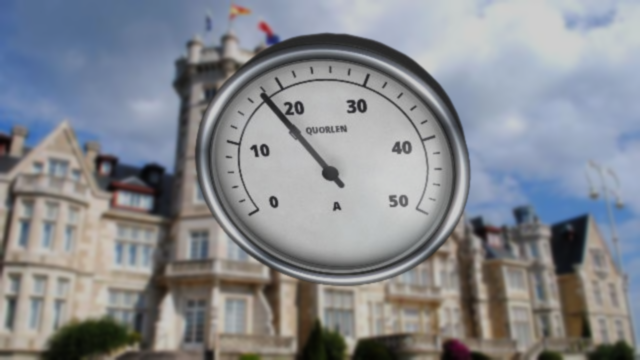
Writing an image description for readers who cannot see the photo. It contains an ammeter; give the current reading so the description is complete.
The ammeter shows 18 A
